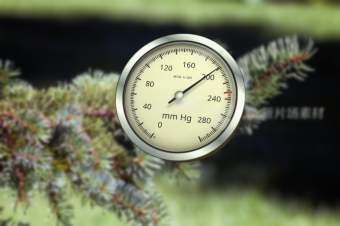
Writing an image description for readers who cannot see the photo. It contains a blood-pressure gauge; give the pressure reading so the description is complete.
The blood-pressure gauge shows 200 mmHg
